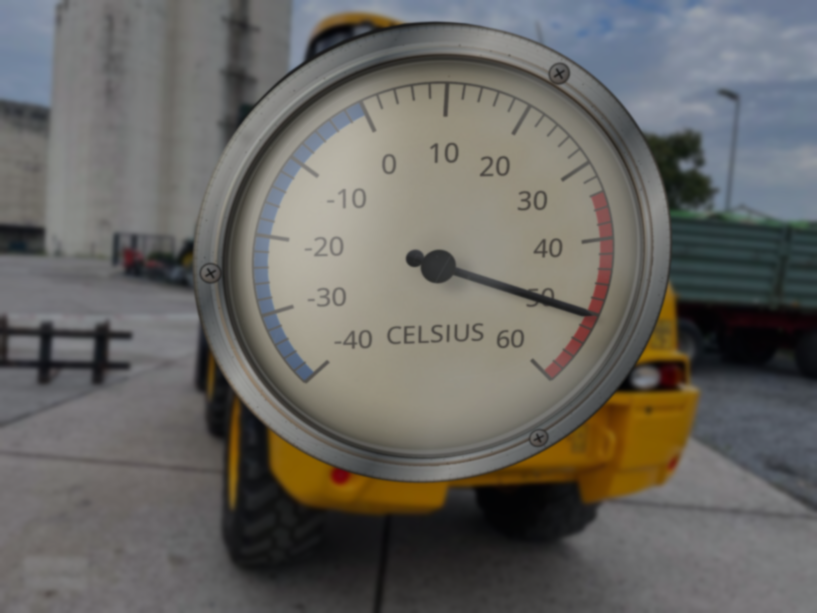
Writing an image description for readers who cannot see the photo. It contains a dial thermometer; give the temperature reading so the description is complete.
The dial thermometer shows 50 °C
